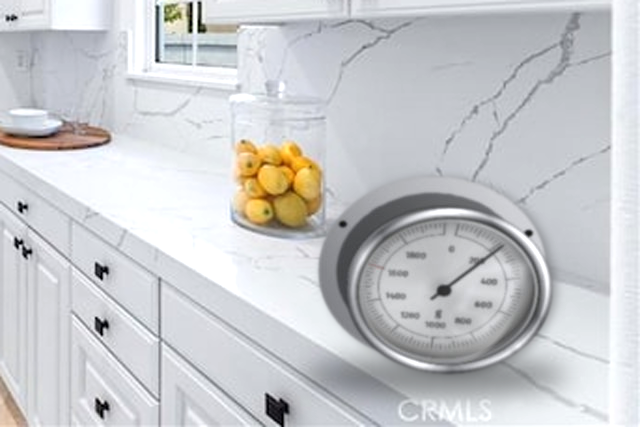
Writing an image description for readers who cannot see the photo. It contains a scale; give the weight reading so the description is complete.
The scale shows 200 g
